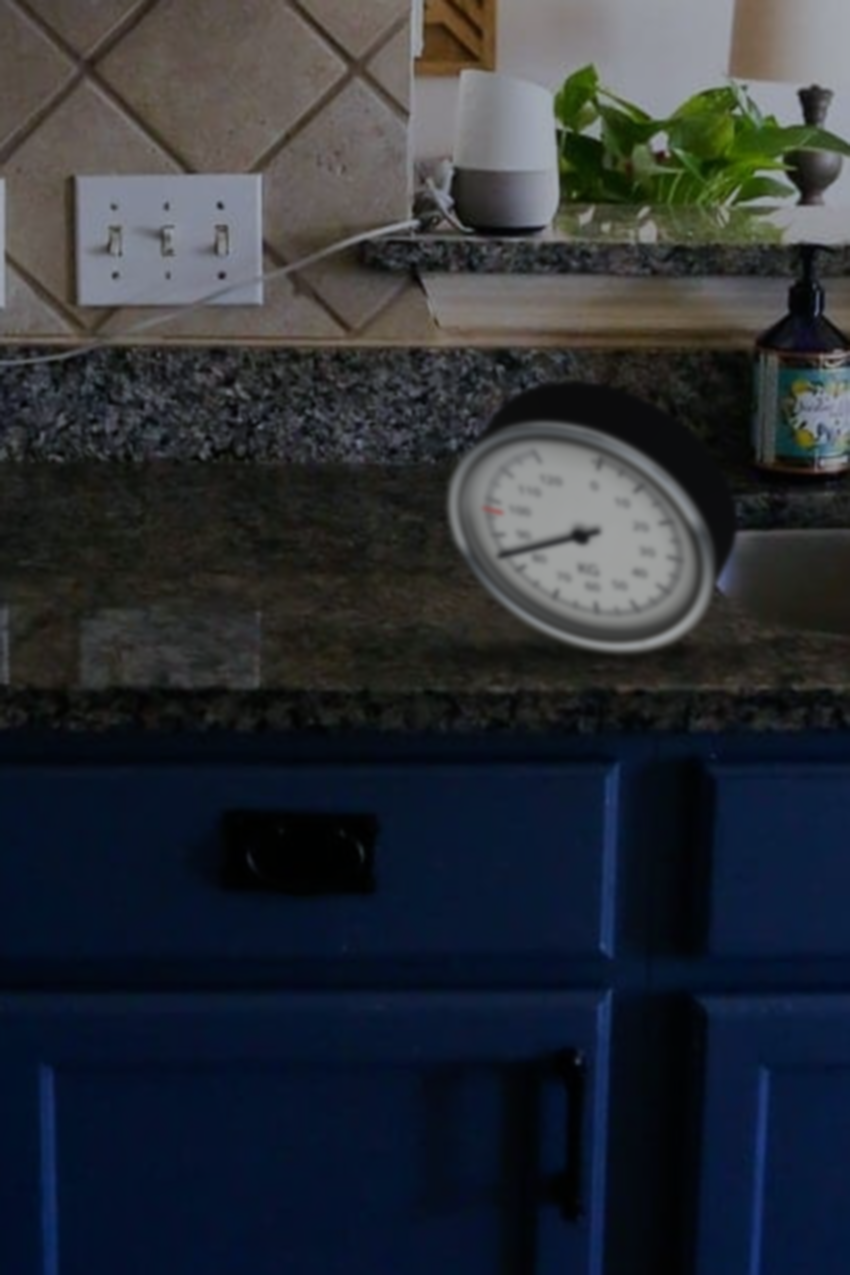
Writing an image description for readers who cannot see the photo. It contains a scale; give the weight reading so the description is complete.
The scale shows 85 kg
